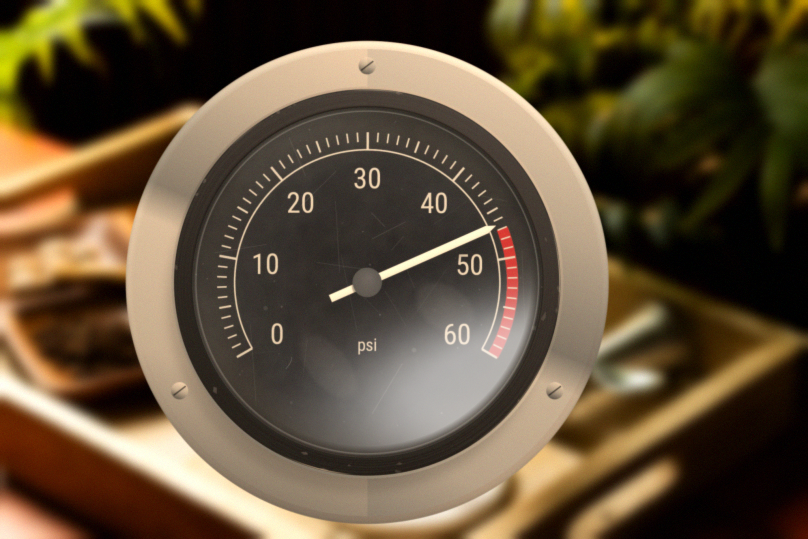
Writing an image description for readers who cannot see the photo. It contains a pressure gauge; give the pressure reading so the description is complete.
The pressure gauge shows 46.5 psi
